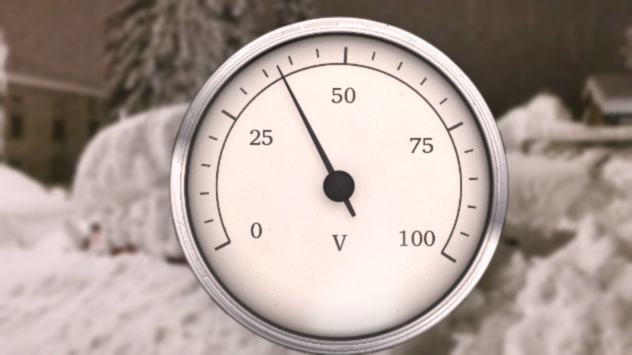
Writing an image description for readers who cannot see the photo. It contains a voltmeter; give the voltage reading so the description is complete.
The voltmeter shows 37.5 V
